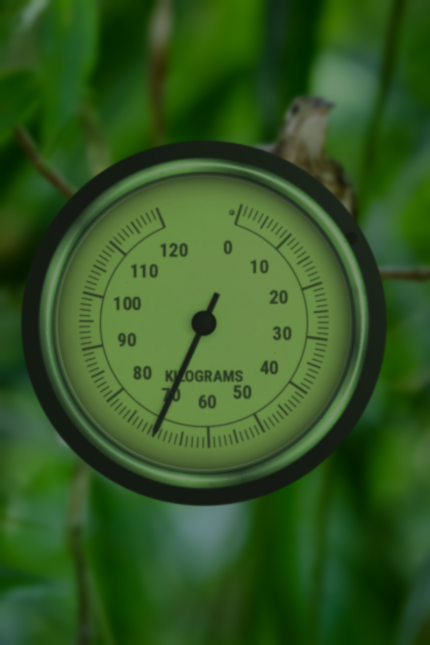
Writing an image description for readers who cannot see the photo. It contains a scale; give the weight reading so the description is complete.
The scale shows 70 kg
